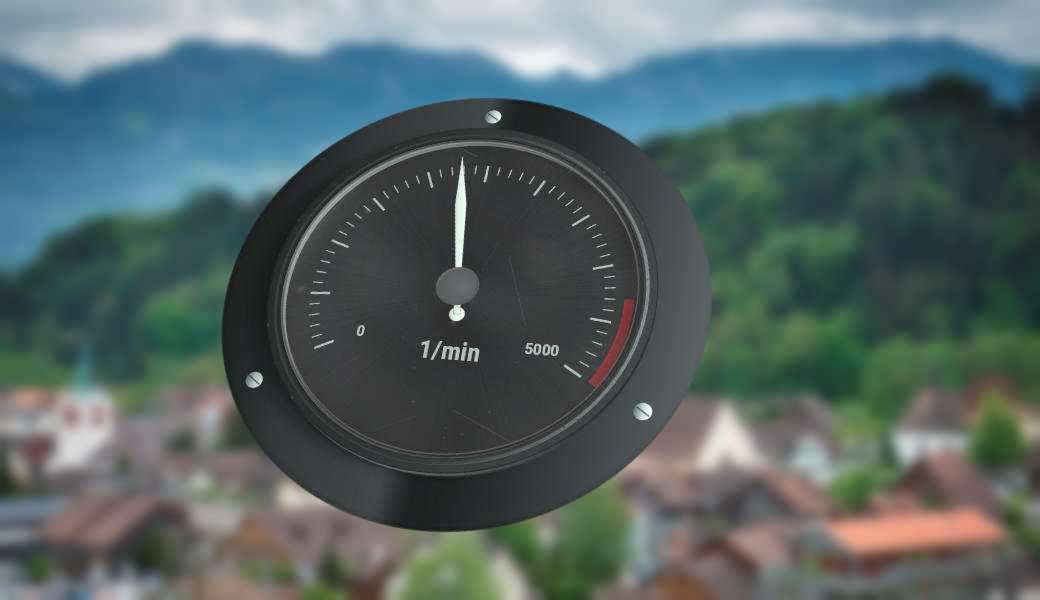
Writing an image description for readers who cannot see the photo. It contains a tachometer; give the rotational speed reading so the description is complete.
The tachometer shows 2300 rpm
